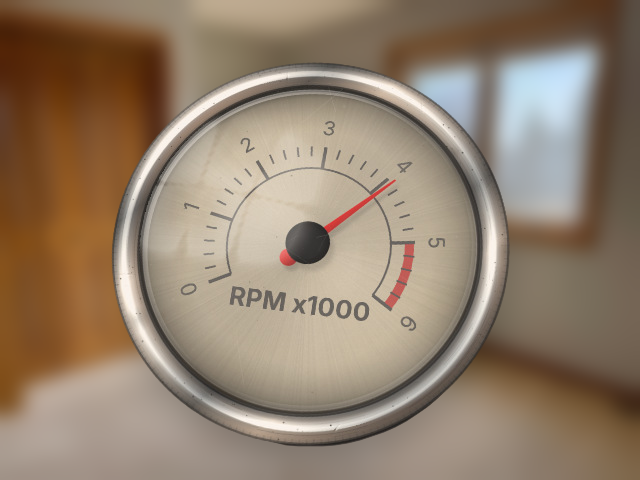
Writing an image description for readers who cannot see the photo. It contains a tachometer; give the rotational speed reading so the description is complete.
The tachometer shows 4100 rpm
